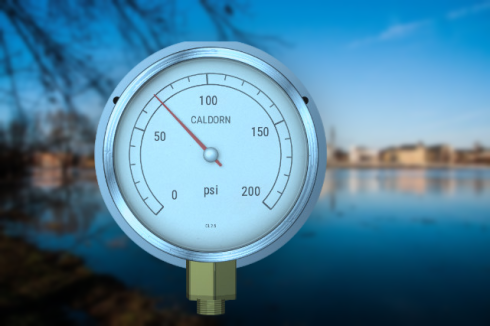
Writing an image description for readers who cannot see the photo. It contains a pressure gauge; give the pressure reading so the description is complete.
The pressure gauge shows 70 psi
